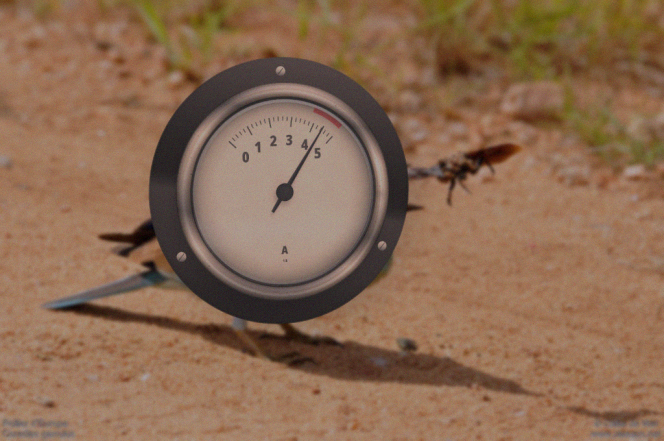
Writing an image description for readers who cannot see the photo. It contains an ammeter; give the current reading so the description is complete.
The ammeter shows 4.4 A
